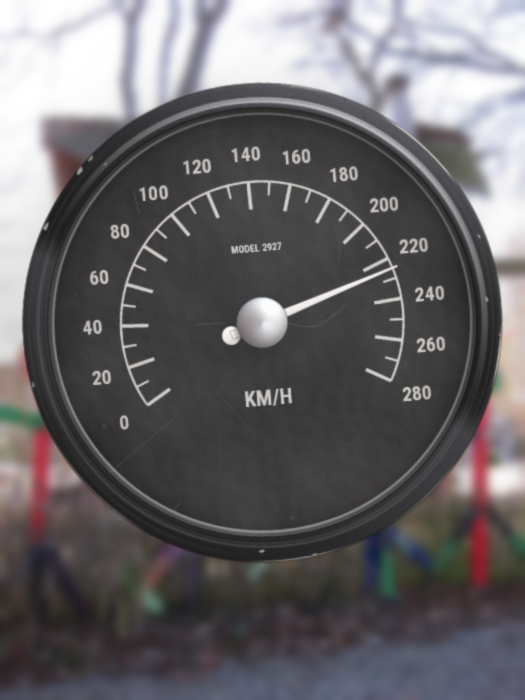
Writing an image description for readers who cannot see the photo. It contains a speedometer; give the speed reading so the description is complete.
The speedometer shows 225 km/h
